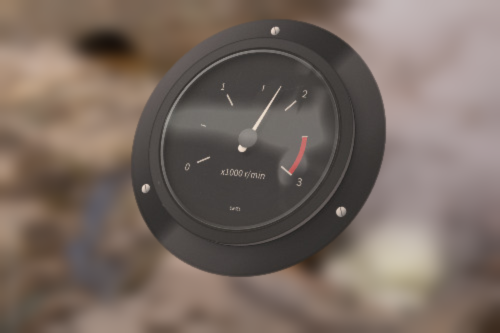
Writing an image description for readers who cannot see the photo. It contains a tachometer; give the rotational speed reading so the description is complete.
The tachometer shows 1750 rpm
